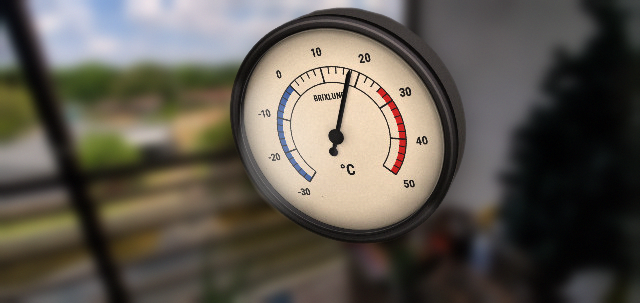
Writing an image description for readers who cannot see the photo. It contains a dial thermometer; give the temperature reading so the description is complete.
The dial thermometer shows 18 °C
